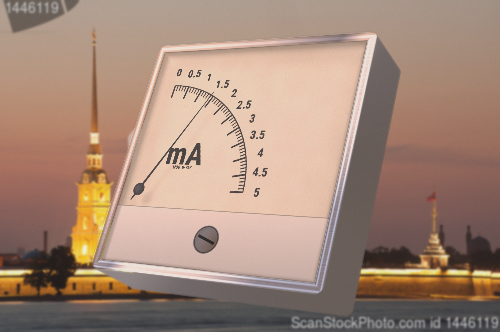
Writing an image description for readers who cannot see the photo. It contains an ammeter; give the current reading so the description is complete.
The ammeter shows 1.5 mA
